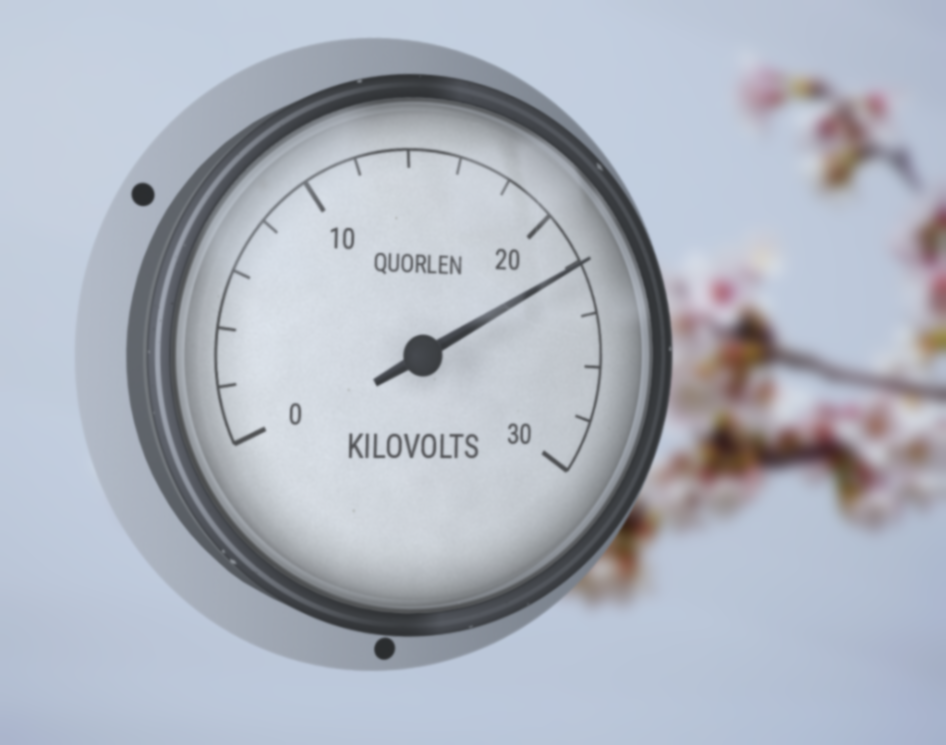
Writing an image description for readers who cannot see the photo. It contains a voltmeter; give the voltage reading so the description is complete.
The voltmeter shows 22 kV
